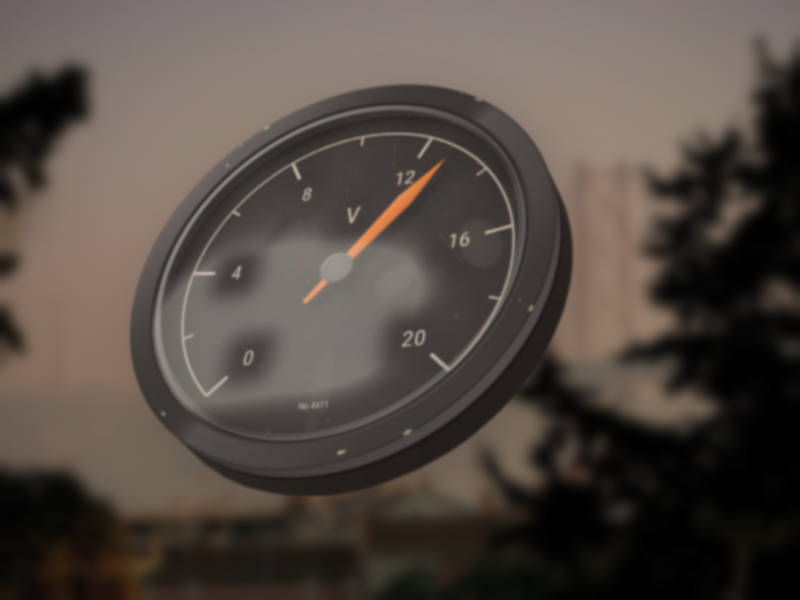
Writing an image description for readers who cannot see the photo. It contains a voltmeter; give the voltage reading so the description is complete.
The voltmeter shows 13 V
